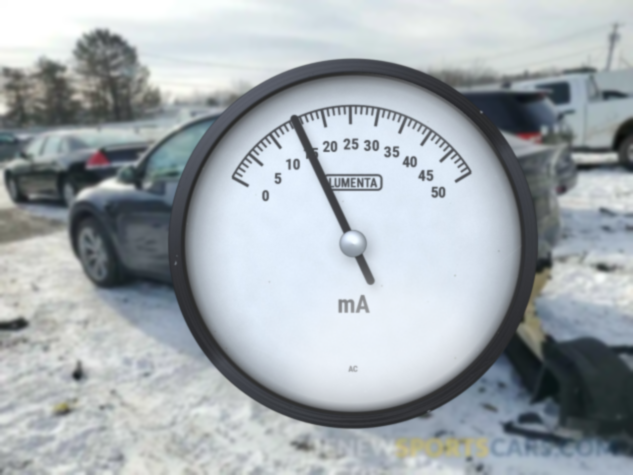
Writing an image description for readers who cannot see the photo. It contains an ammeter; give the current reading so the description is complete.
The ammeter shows 15 mA
